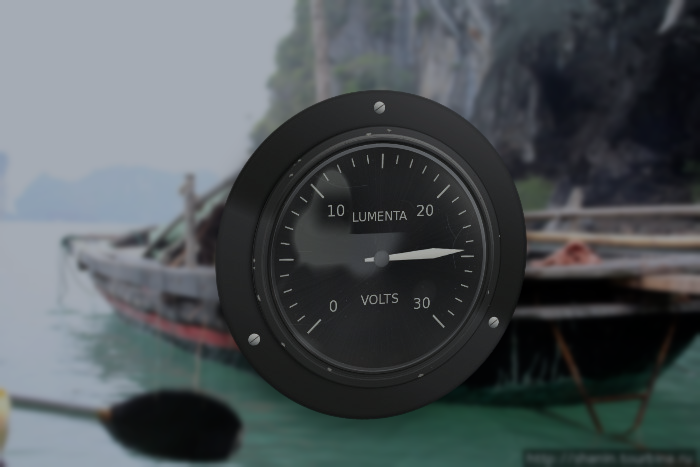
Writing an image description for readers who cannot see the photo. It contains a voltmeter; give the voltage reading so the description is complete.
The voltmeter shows 24.5 V
